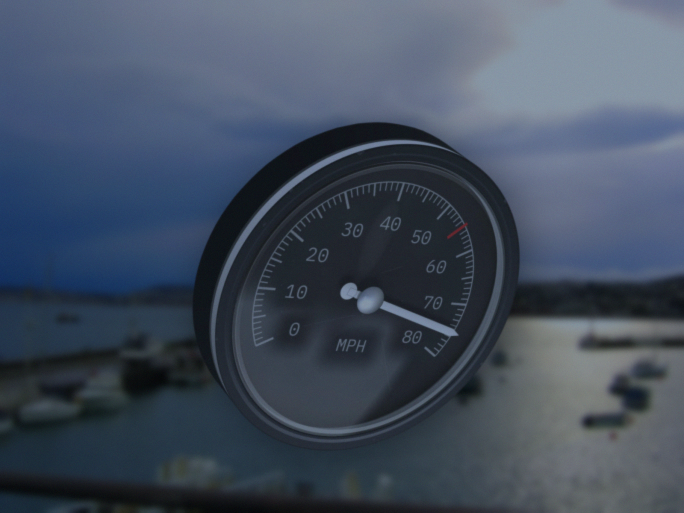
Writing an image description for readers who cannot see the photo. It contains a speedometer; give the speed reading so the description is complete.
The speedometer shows 75 mph
